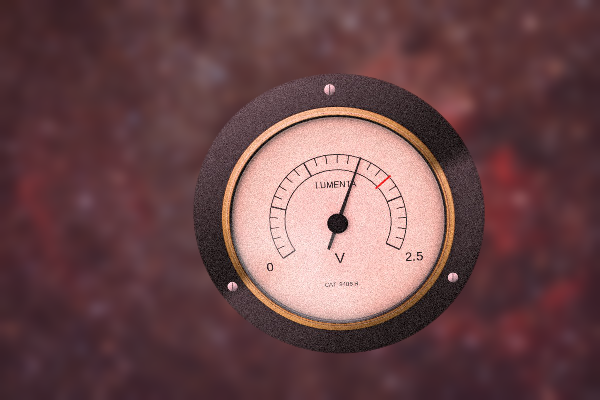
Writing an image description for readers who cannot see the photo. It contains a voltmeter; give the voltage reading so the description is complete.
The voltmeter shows 1.5 V
